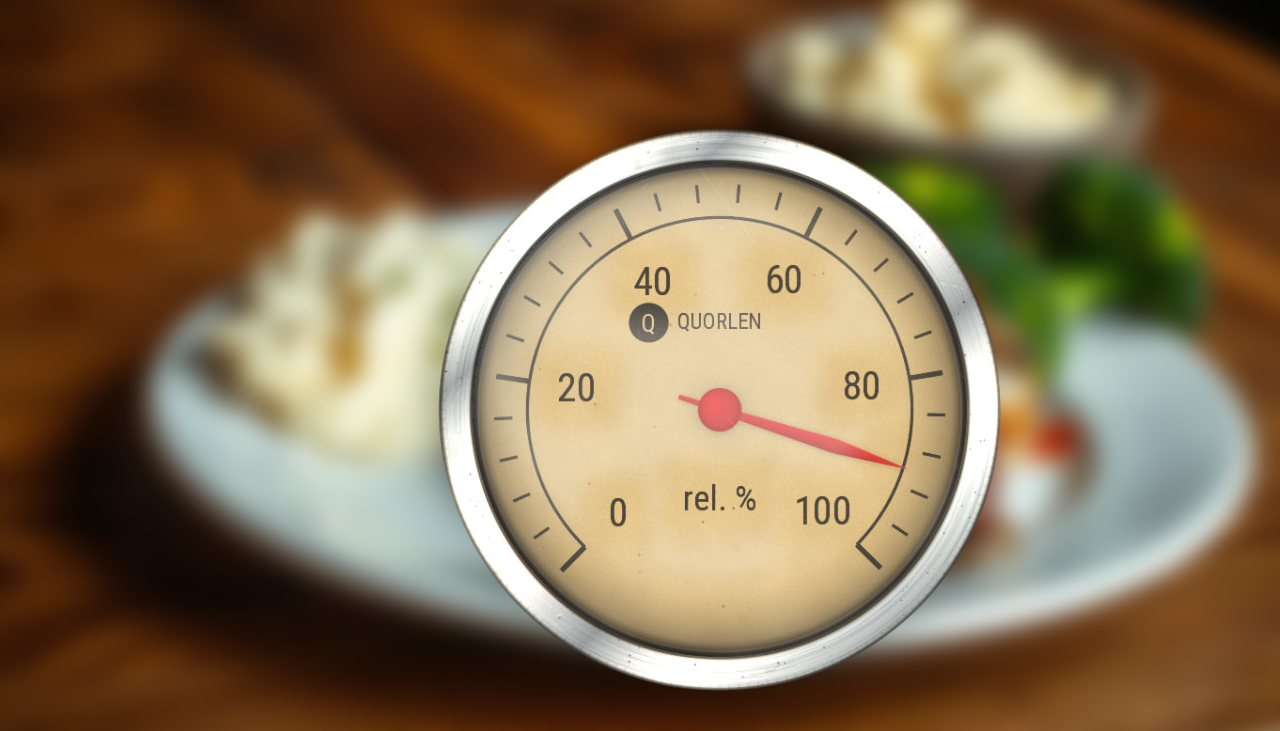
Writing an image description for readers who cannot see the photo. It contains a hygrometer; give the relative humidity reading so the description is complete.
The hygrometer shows 90 %
